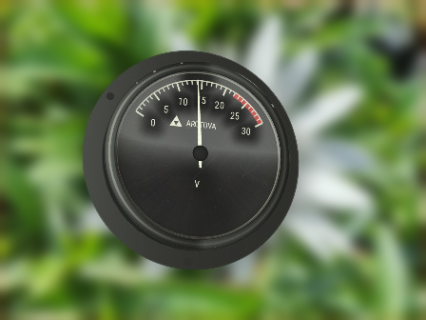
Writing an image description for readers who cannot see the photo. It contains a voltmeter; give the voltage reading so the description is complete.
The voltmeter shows 14 V
